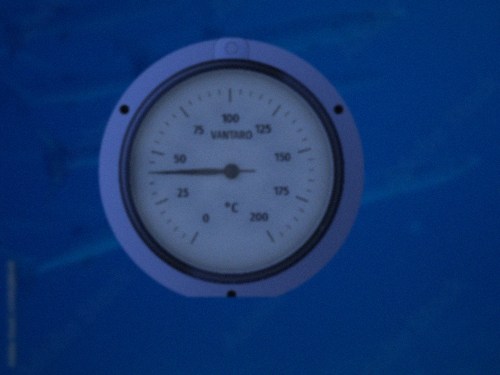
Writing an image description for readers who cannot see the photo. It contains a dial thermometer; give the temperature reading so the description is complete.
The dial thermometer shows 40 °C
